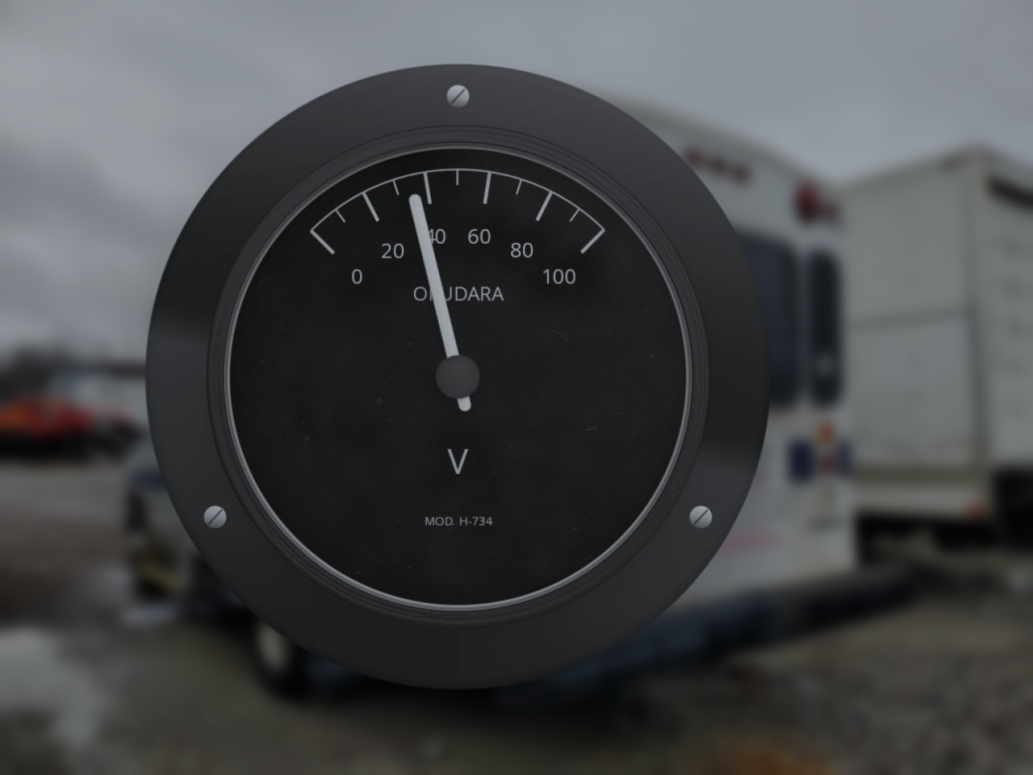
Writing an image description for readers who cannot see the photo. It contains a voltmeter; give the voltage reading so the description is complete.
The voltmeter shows 35 V
